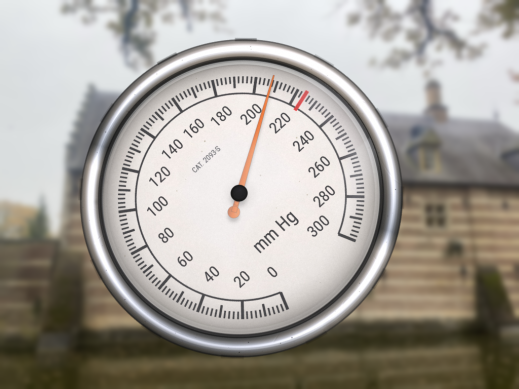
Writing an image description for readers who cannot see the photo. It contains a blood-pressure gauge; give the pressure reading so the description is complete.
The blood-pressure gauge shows 208 mmHg
